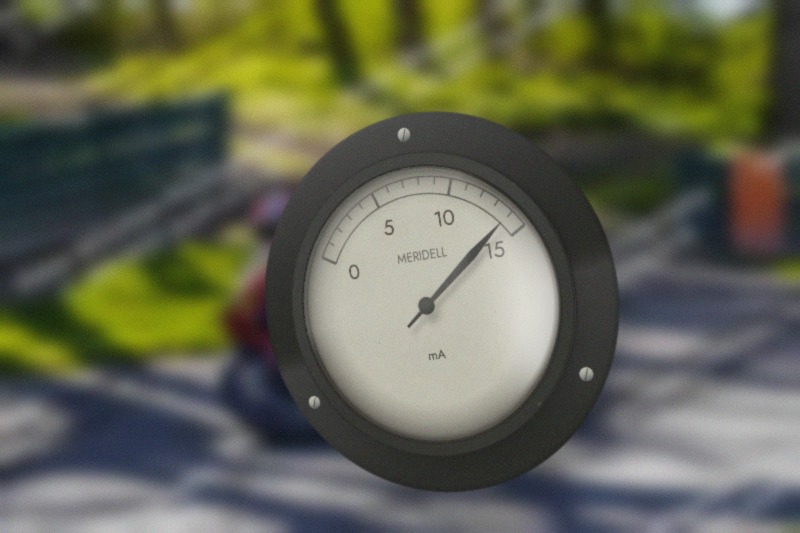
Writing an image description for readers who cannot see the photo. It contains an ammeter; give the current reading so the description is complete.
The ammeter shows 14 mA
